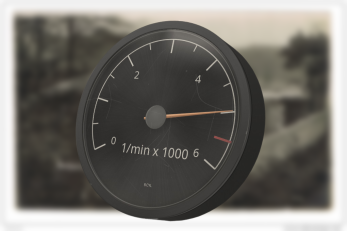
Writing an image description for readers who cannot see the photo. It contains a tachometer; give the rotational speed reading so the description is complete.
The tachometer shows 5000 rpm
